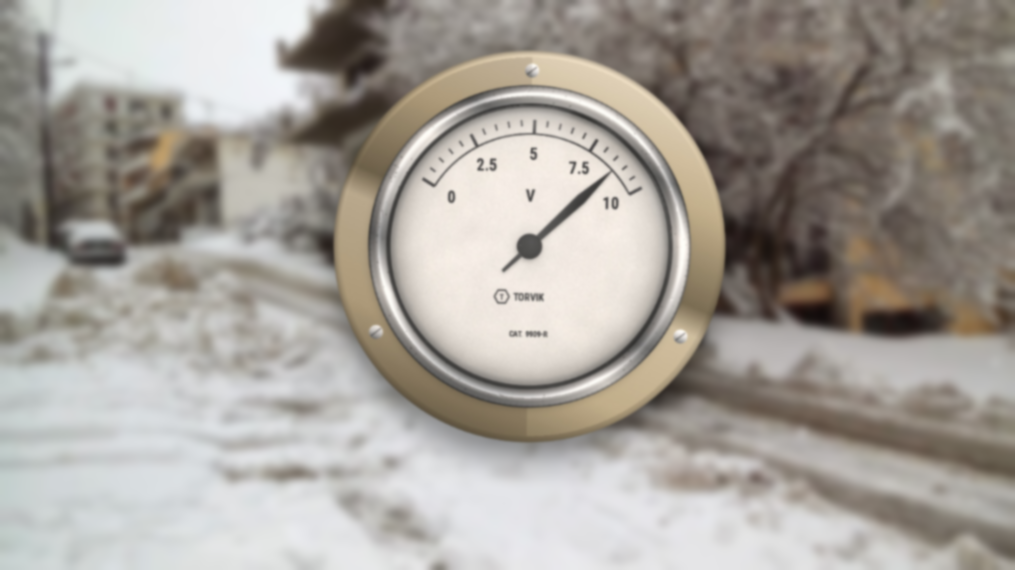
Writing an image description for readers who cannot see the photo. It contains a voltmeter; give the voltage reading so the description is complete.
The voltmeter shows 8.75 V
